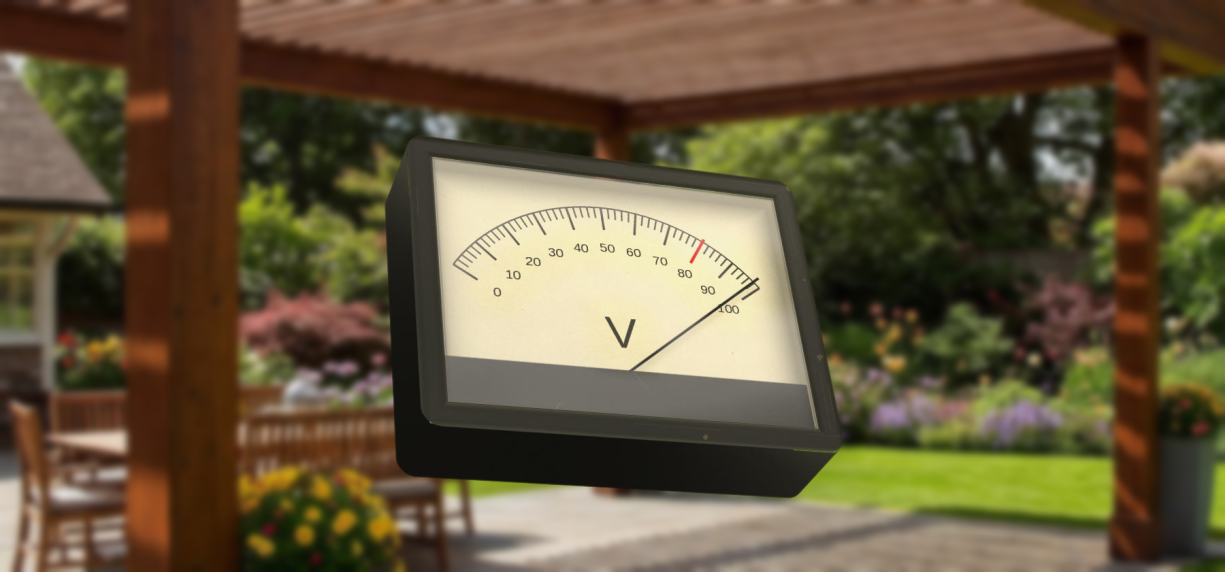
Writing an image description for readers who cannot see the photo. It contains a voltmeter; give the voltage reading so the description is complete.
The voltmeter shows 98 V
